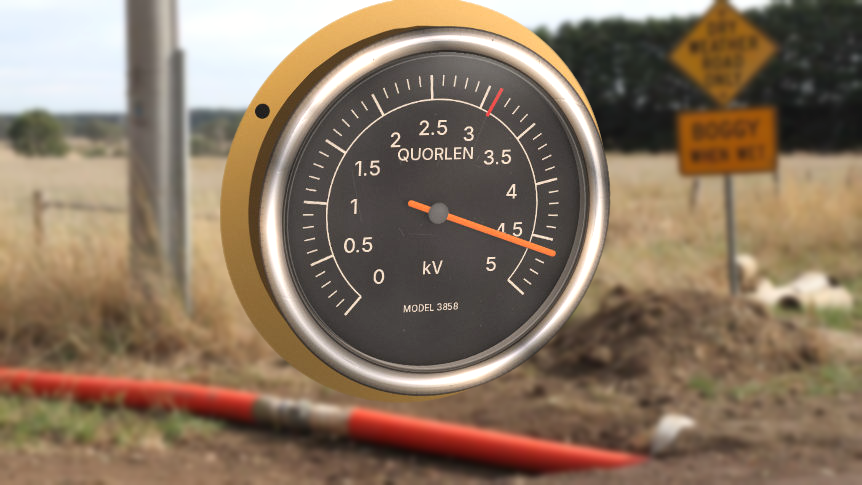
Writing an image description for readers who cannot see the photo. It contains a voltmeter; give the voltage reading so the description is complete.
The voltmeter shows 4.6 kV
